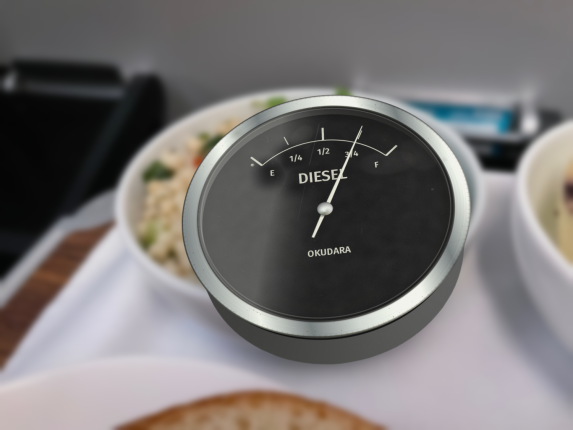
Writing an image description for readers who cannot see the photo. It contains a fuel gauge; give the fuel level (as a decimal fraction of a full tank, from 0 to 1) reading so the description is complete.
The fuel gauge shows 0.75
